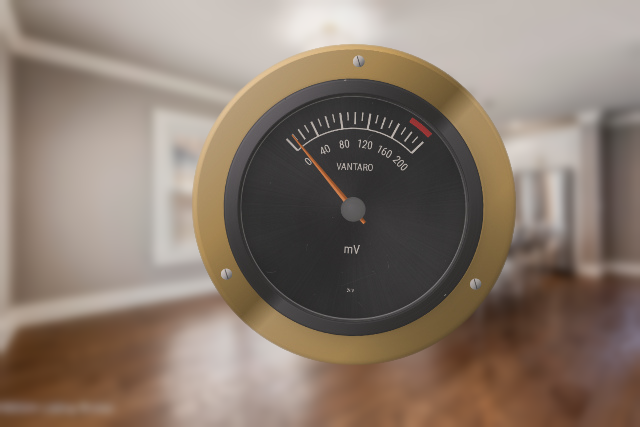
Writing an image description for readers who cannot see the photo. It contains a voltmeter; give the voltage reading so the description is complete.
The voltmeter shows 10 mV
